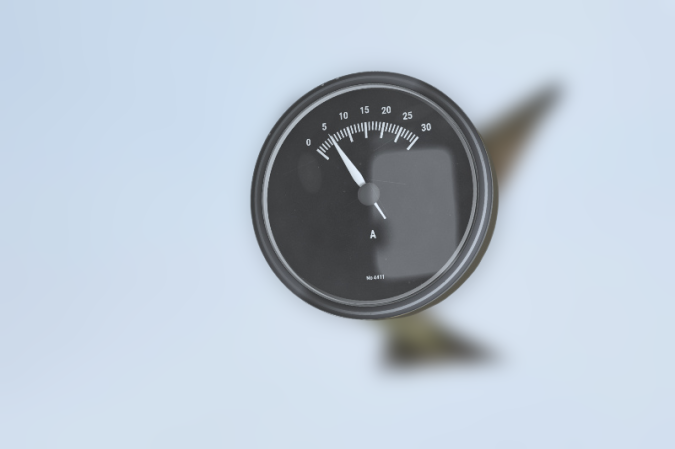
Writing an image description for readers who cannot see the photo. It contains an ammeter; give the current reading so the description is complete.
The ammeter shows 5 A
